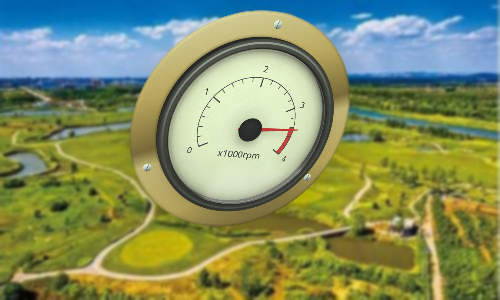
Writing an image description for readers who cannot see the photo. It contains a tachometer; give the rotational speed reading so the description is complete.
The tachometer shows 3400 rpm
